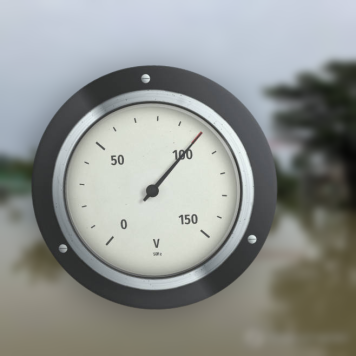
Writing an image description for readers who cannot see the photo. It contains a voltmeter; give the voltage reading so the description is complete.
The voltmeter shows 100 V
